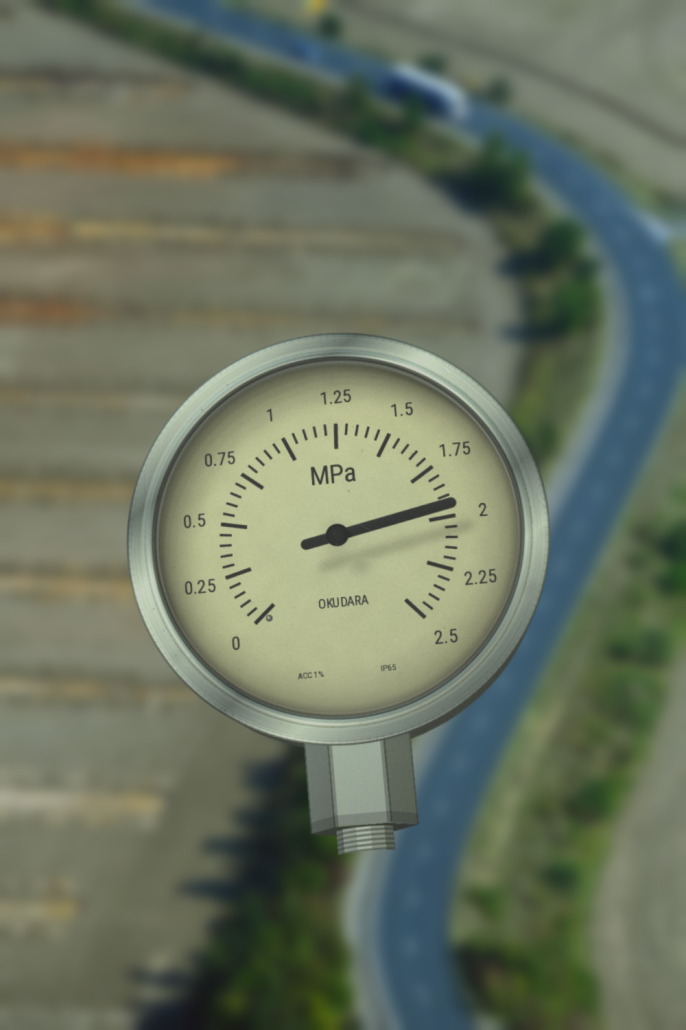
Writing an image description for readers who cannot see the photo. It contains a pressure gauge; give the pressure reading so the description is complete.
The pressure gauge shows 1.95 MPa
